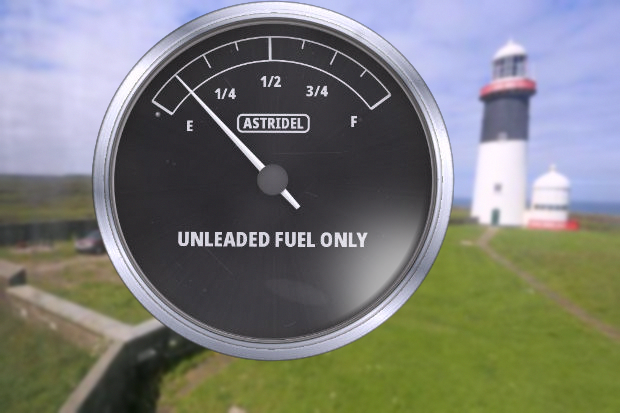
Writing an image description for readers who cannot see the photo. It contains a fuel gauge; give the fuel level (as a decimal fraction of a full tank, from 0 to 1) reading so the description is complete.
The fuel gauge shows 0.125
